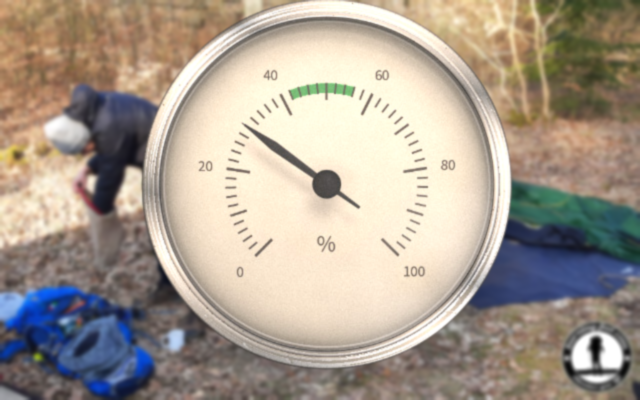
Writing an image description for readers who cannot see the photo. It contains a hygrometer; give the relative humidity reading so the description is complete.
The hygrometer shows 30 %
